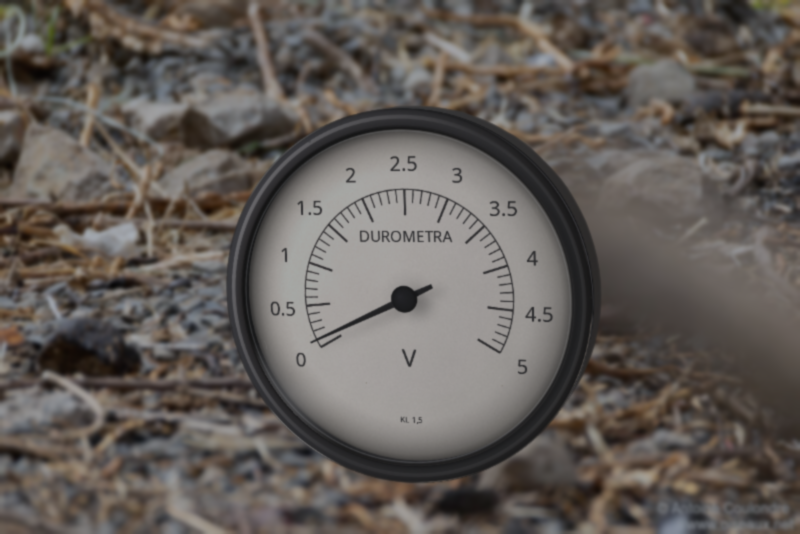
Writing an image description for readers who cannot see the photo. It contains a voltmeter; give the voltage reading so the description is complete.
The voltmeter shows 0.1 V
